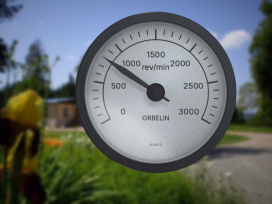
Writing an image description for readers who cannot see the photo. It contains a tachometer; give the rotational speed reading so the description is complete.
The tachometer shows 800 rpm
